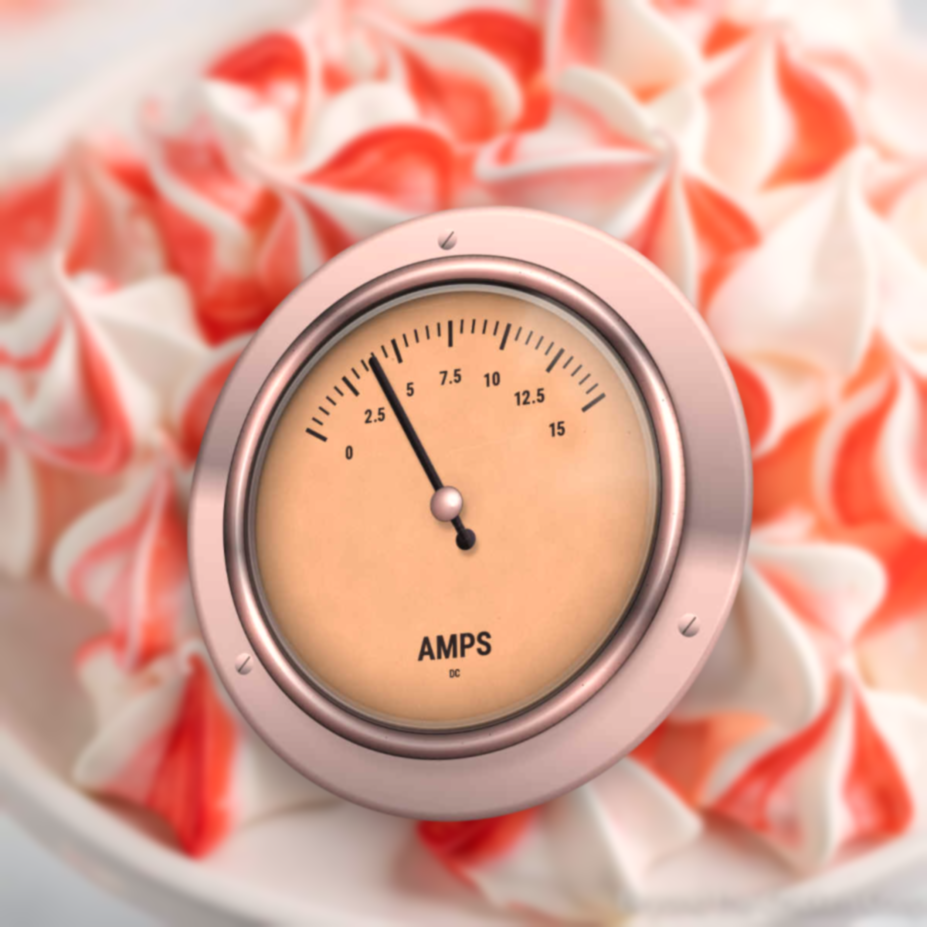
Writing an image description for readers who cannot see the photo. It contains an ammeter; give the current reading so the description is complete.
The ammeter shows 4 A
